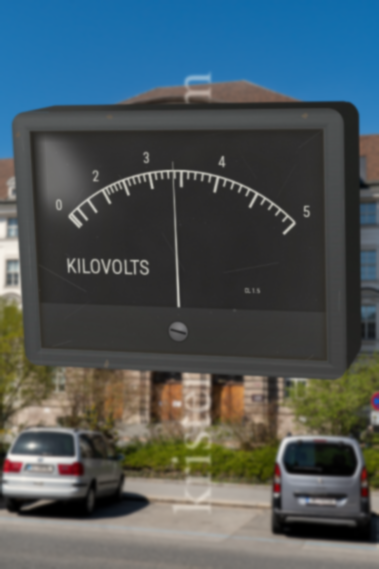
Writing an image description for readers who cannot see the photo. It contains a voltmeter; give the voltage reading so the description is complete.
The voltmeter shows 3.4 kV
